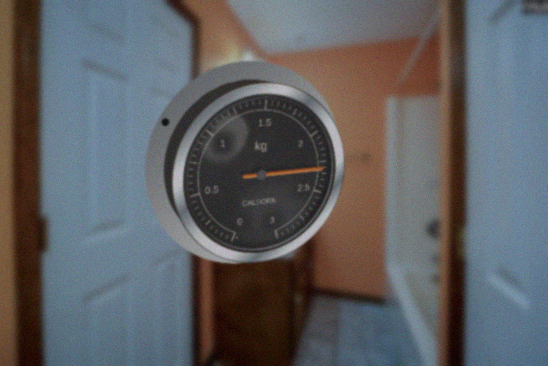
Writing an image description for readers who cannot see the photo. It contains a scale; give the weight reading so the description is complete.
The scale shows 2.3 kg
